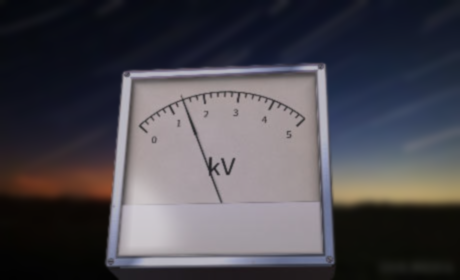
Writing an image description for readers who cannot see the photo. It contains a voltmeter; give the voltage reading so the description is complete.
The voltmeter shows 1.4 kV
